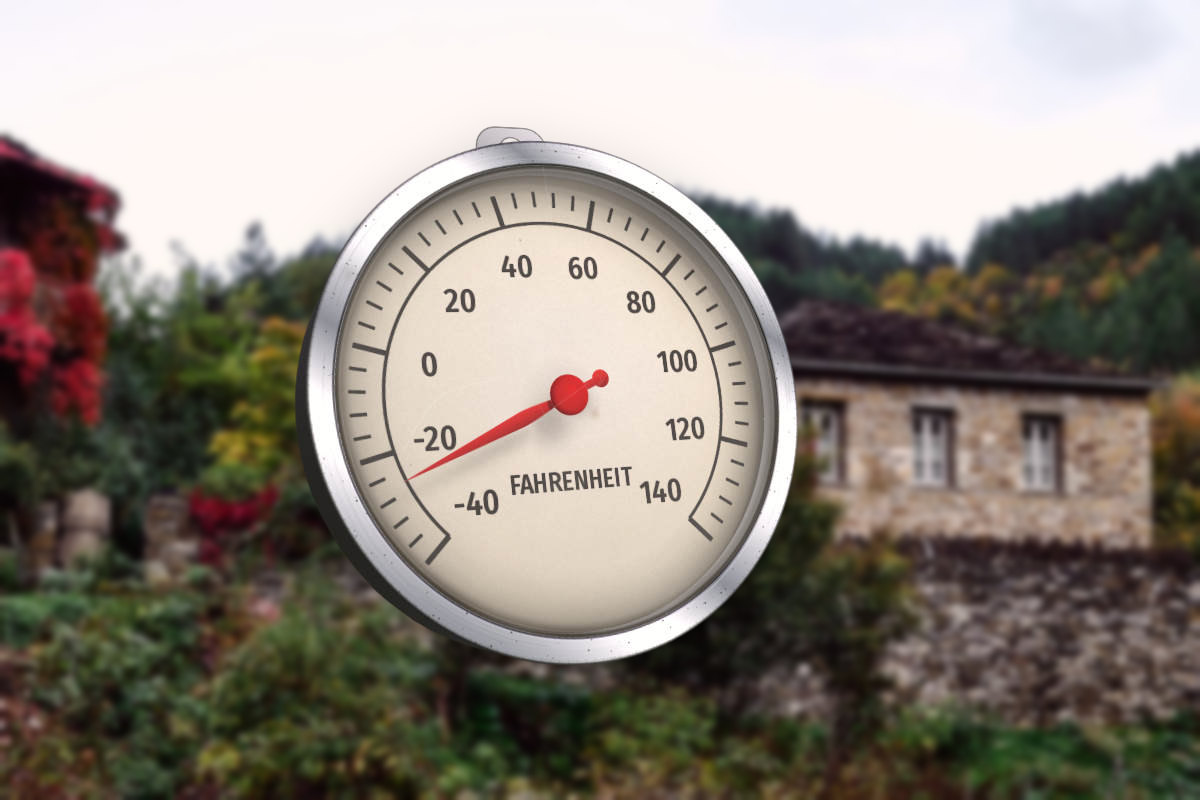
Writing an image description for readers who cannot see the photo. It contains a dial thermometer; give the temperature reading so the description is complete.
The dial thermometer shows -26 °F
